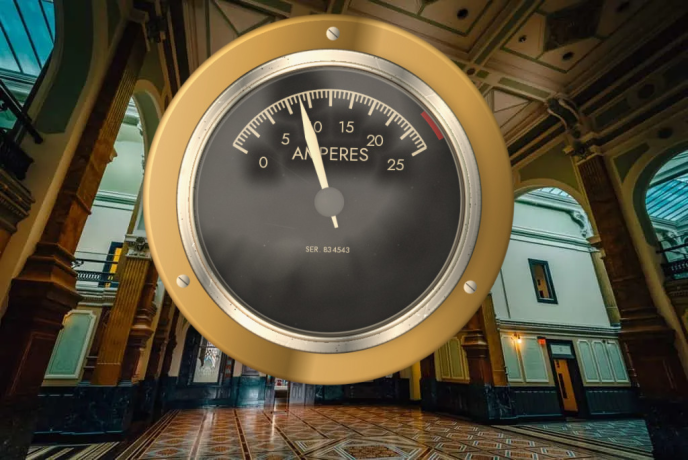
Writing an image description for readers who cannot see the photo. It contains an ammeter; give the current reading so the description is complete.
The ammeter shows 9 A
